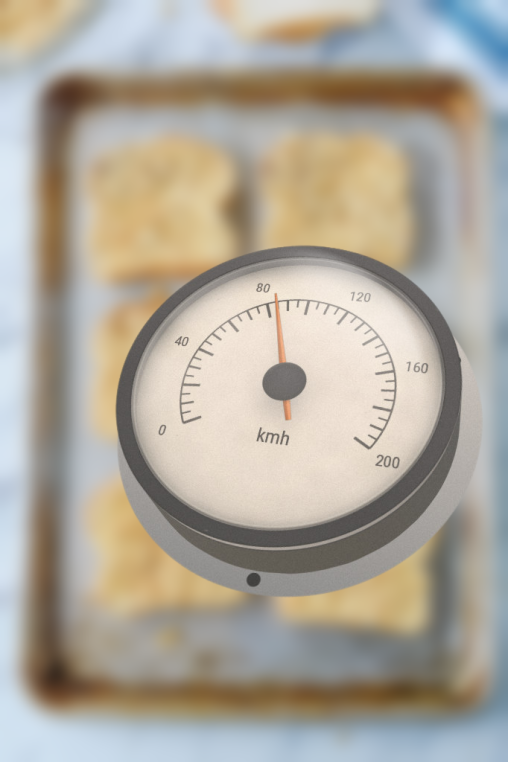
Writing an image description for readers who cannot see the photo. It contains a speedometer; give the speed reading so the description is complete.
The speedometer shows 85 km/h
